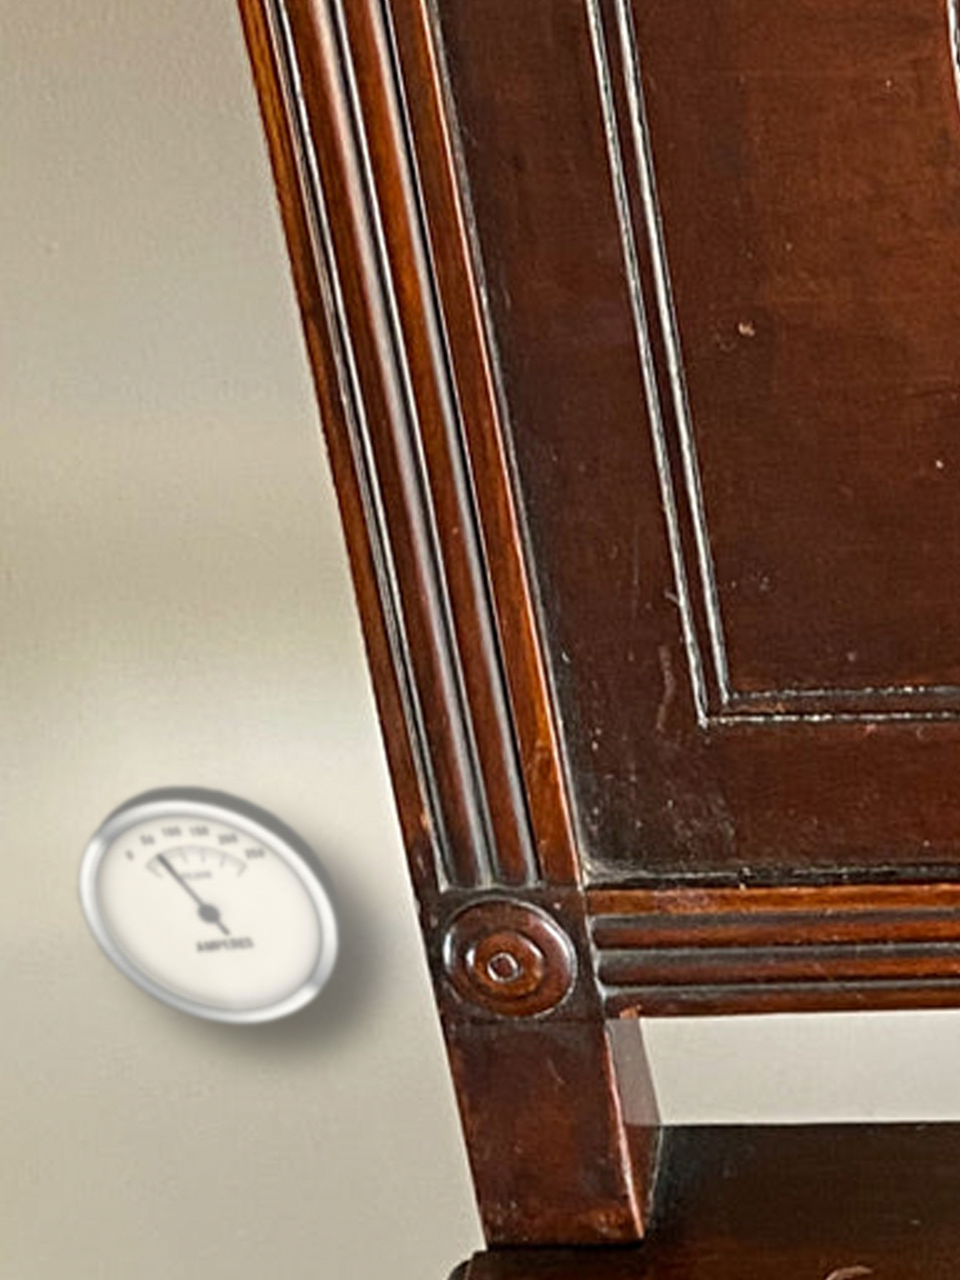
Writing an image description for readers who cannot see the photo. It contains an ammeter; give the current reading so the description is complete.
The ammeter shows 50 A
